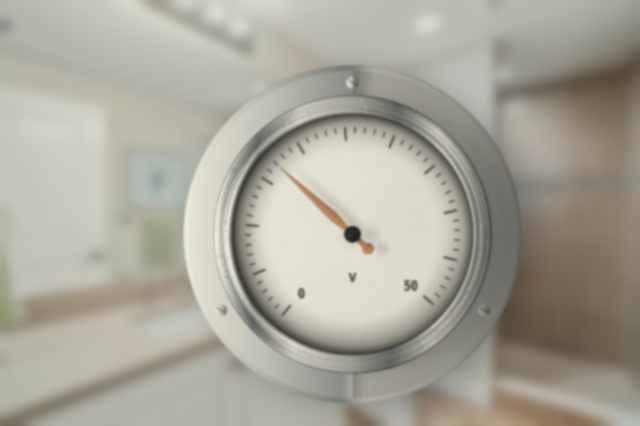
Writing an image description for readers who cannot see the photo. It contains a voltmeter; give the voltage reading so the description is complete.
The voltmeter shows 17 V
